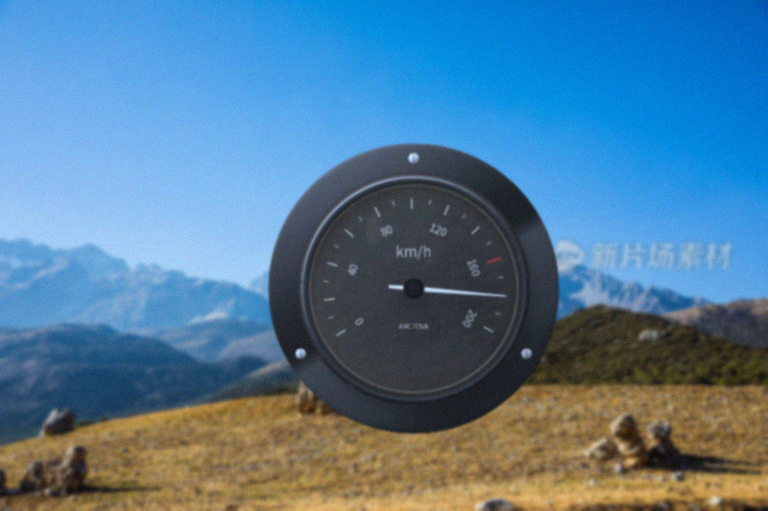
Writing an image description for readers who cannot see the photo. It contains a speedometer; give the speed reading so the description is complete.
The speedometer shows 180 km/h
